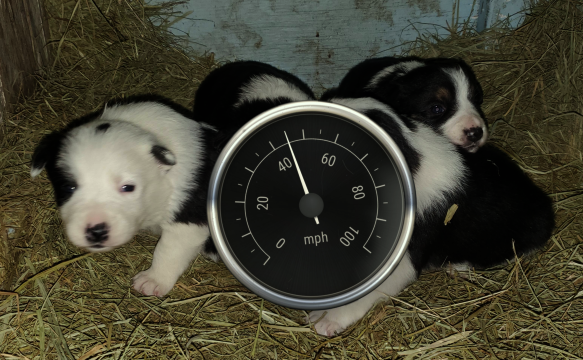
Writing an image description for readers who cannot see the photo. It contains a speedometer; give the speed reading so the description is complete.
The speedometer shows 45 mph
